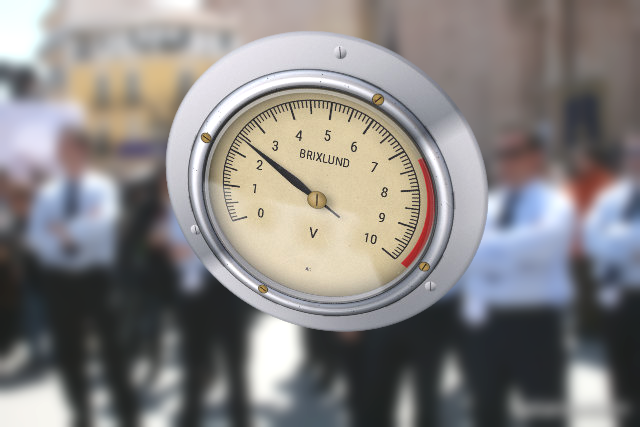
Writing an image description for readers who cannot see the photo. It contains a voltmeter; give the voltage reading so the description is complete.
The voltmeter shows 2.5 V
